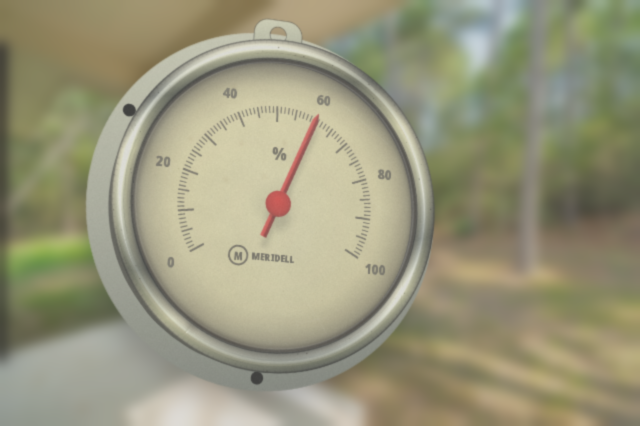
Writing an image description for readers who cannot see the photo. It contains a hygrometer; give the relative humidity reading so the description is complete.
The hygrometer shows 60 %
